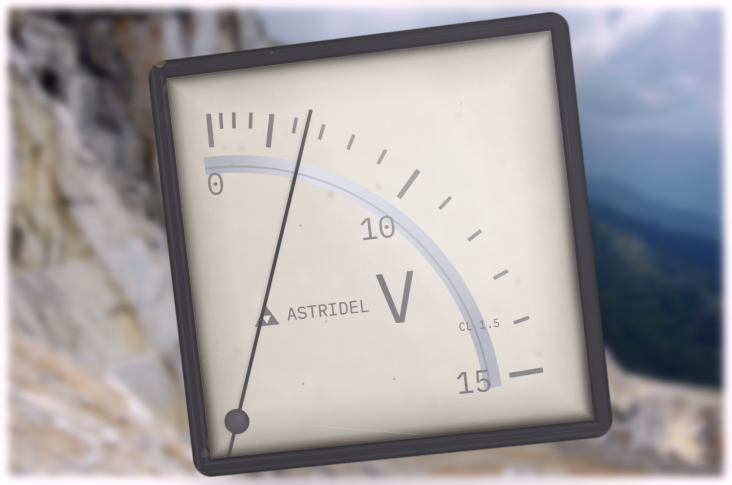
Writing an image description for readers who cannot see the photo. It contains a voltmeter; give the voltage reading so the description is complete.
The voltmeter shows 6.5 V
